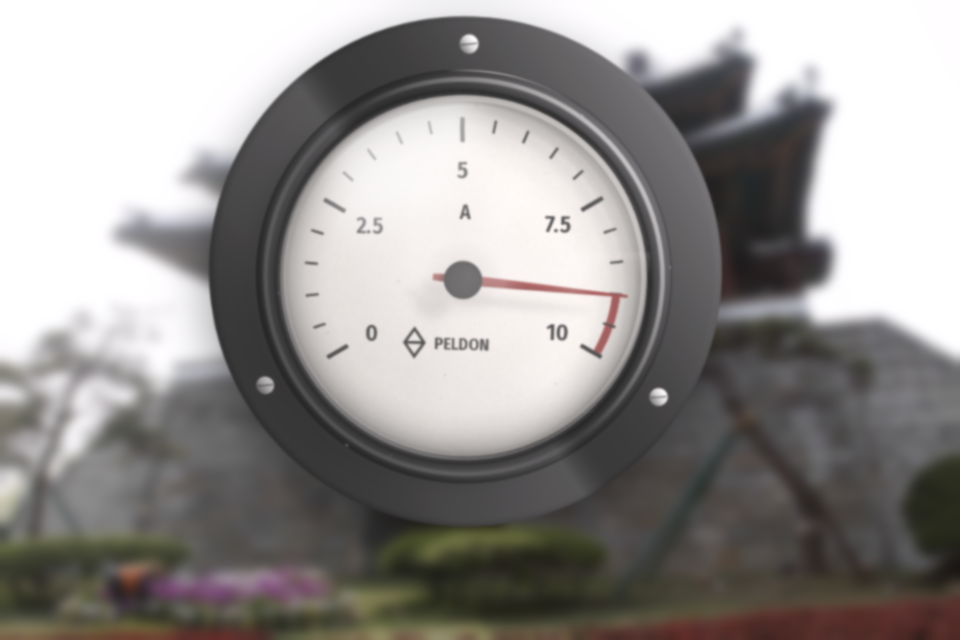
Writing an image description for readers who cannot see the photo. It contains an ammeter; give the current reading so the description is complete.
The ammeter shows 9 A
